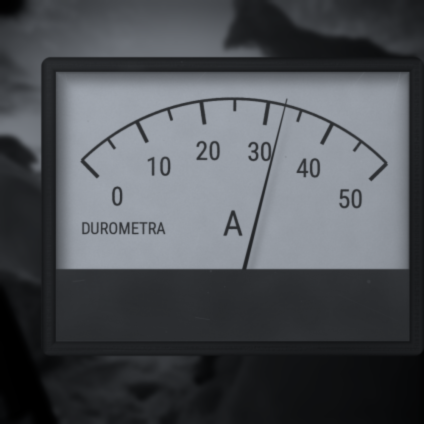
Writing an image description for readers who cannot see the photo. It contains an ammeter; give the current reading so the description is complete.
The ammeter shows 32.5 A
